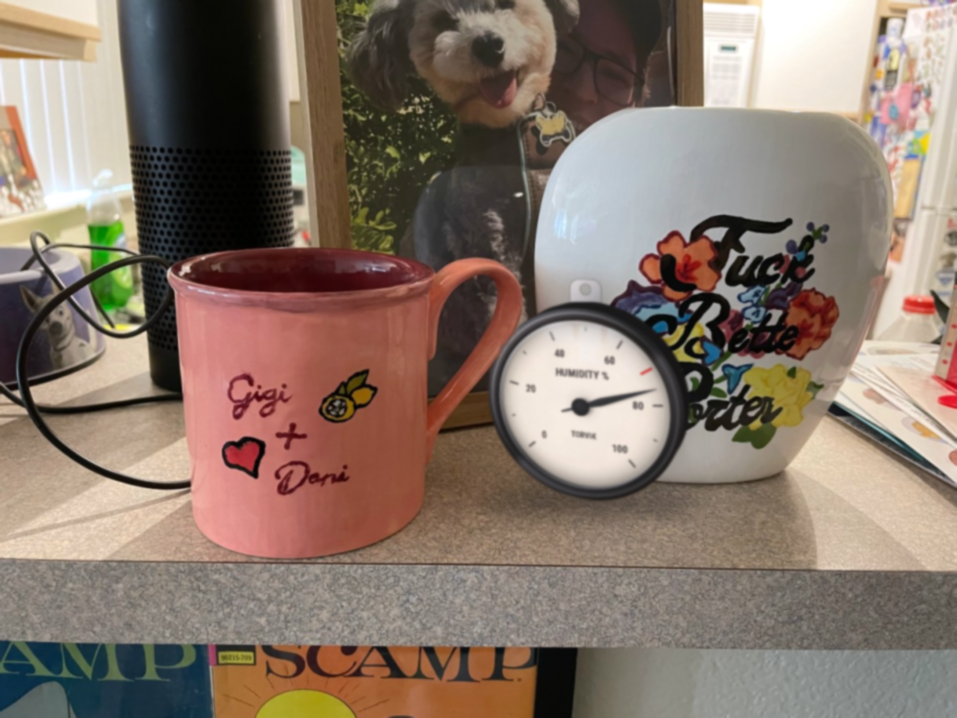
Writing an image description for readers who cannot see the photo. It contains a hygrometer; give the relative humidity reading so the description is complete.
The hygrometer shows 75 %
